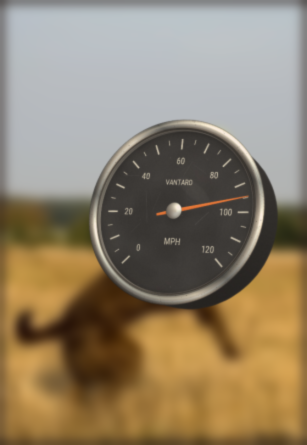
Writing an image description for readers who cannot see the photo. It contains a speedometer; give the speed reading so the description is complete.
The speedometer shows 95 mph
